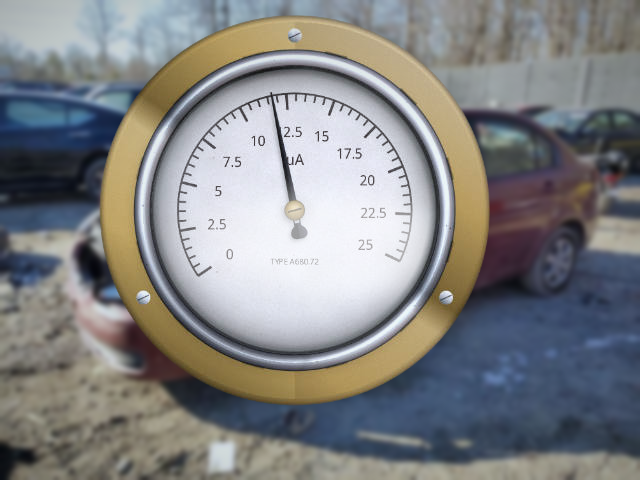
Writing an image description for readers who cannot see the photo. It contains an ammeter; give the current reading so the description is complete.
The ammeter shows 11.75 µA
